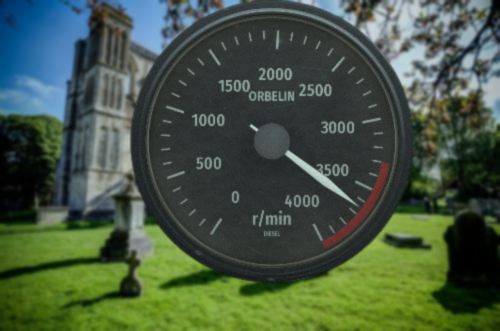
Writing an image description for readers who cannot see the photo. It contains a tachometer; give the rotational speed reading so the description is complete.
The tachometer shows 3650 rpm
